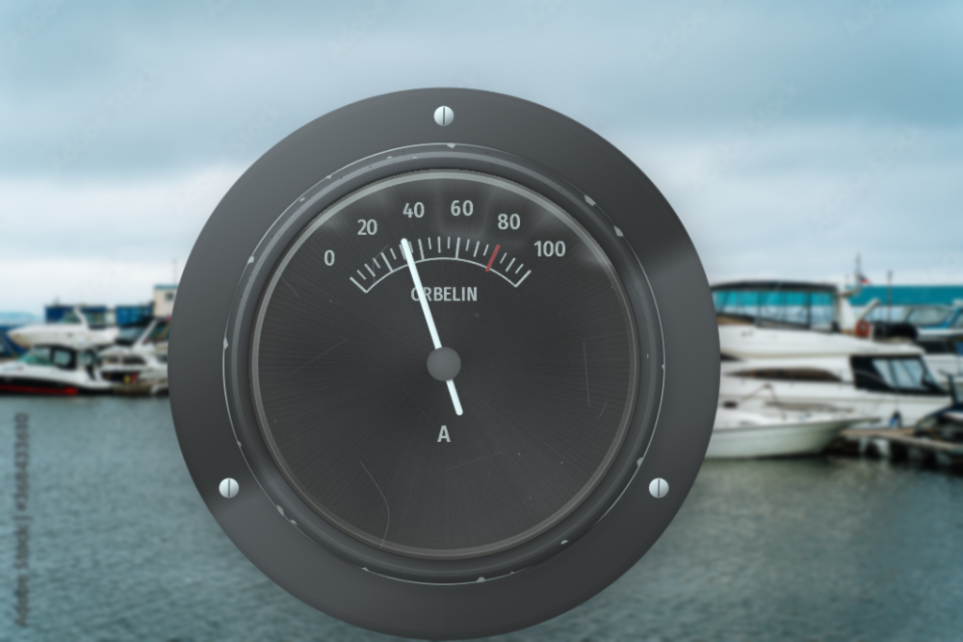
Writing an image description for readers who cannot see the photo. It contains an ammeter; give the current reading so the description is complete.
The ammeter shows 32.5 A
